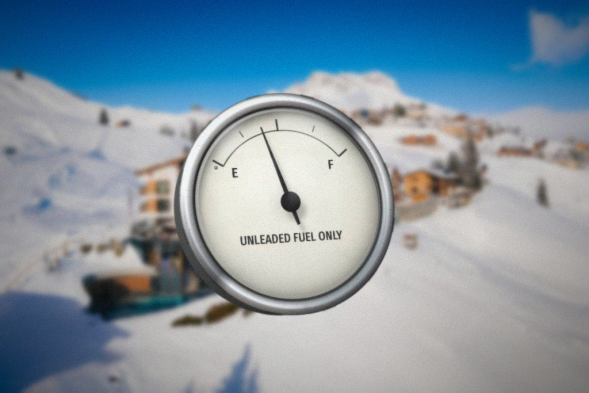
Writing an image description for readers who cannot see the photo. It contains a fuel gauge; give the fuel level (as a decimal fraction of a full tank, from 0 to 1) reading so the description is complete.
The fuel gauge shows 0.375
